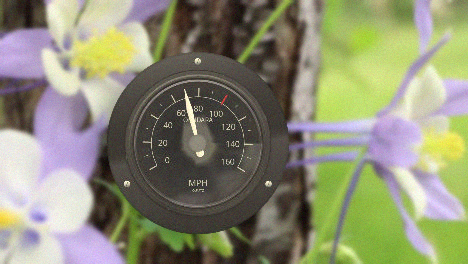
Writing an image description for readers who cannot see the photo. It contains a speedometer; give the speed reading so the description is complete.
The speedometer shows 70 mph
